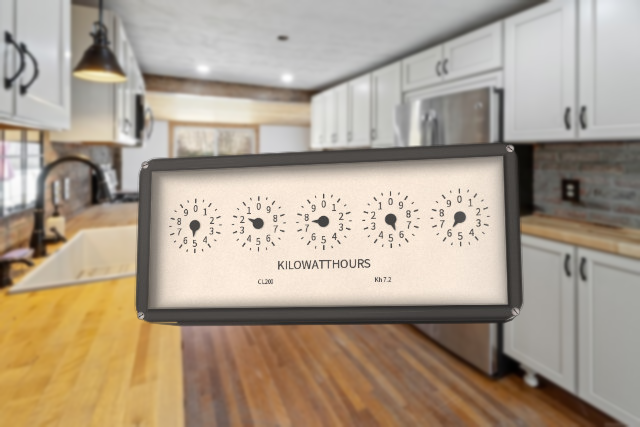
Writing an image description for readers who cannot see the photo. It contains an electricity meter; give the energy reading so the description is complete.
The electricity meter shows 51756 kWh
